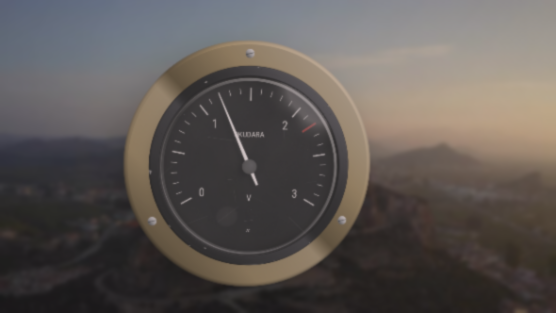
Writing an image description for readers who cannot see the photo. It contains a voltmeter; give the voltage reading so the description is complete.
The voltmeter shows 1.2 V
